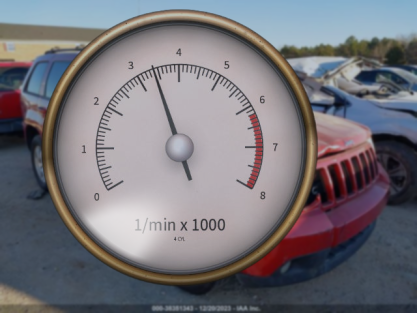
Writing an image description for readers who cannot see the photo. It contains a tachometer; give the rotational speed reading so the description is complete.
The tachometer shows 3400 rpm
